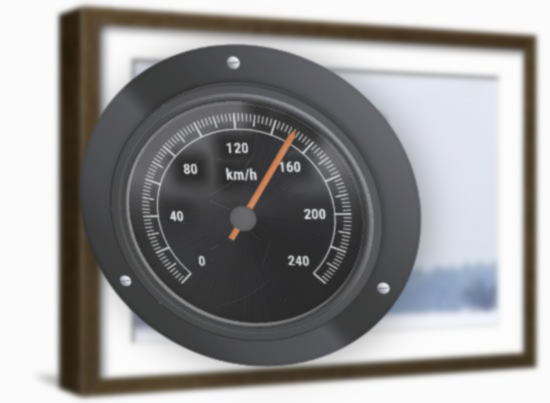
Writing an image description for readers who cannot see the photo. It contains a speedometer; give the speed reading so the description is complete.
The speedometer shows 150 km/h
